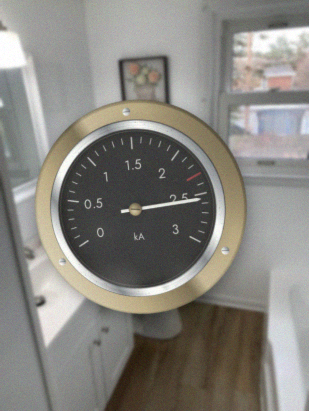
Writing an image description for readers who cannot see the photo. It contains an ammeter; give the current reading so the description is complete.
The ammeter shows 2.55 kA
